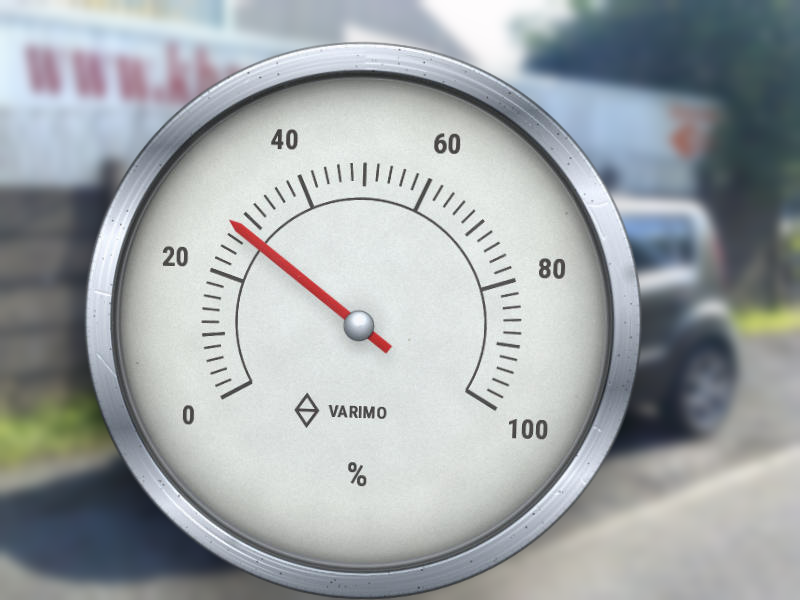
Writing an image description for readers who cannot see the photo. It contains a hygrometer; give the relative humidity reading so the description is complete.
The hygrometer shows 28 %
